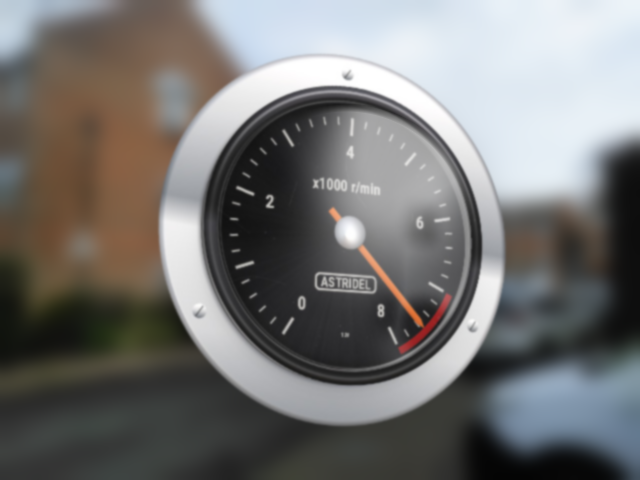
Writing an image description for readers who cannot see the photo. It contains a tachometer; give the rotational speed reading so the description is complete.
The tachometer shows 7600 rpm
